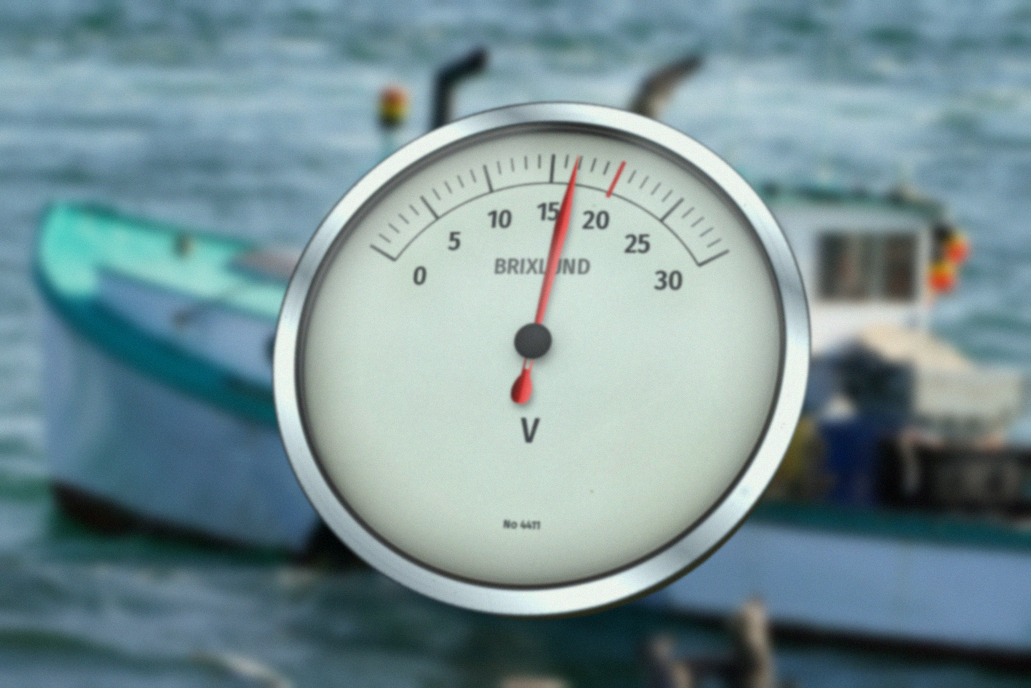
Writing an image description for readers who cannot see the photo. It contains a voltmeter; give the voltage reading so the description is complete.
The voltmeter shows 17 V
